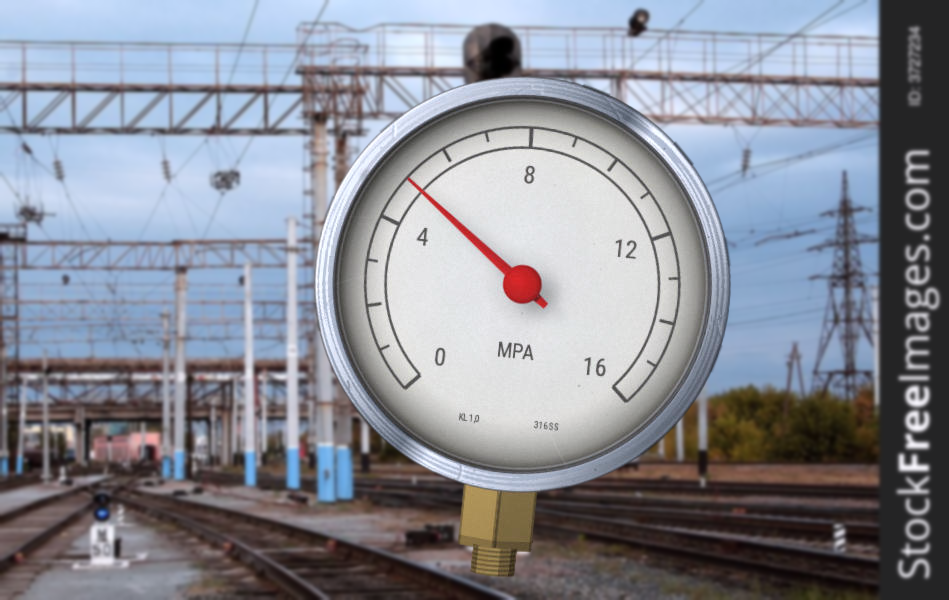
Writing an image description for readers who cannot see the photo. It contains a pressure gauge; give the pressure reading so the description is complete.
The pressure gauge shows 5 MPa
